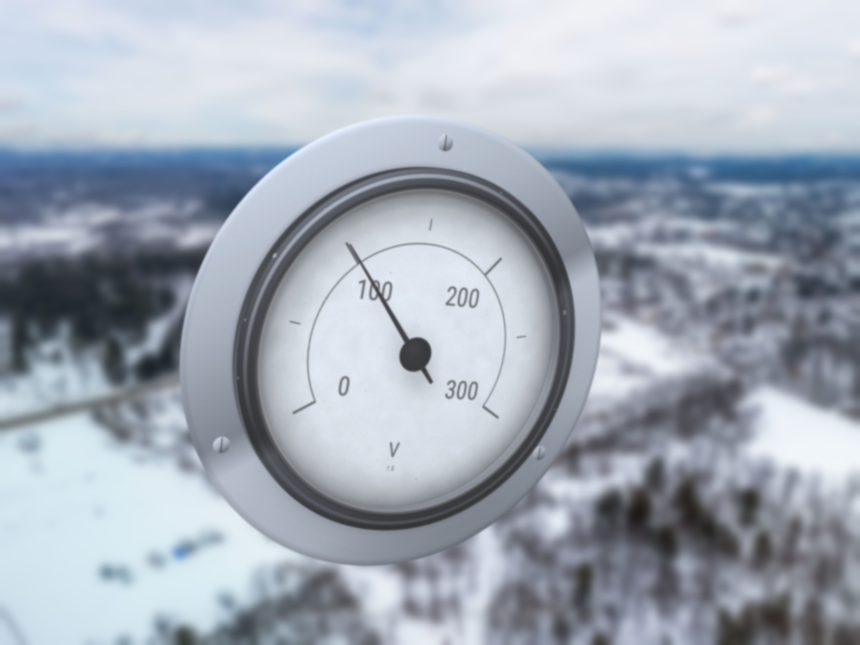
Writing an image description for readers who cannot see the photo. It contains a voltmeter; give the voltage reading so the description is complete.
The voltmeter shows 100 V
